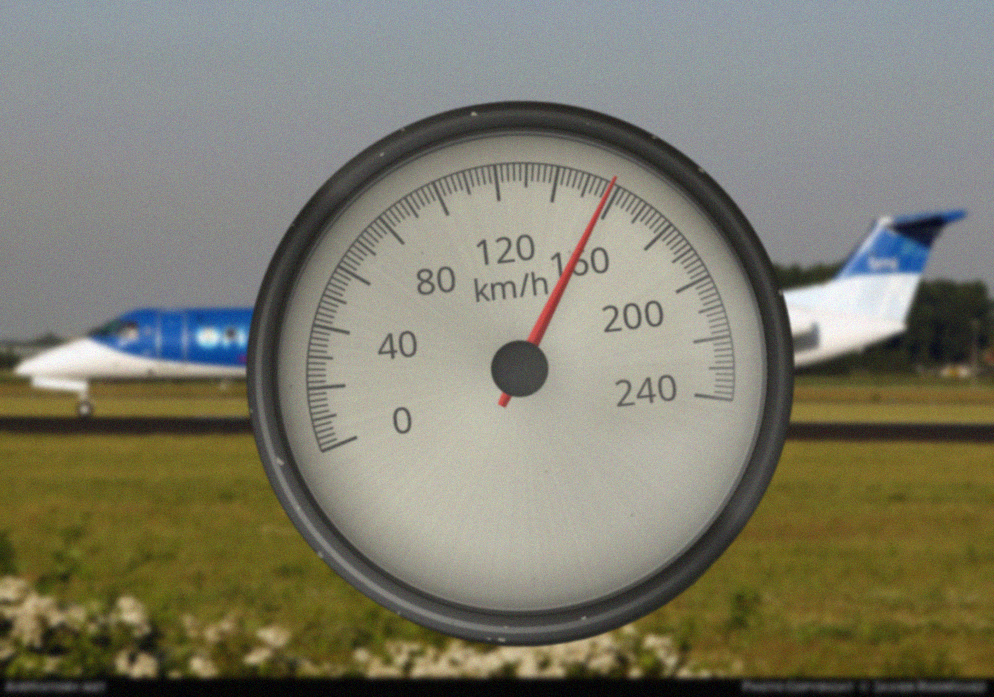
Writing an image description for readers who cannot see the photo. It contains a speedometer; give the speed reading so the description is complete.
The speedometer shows 158 km/h
